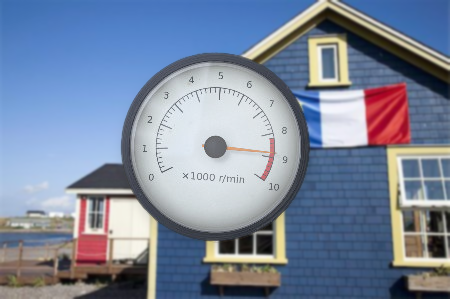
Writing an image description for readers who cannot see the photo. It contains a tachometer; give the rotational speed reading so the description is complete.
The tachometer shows 8800 rpm
